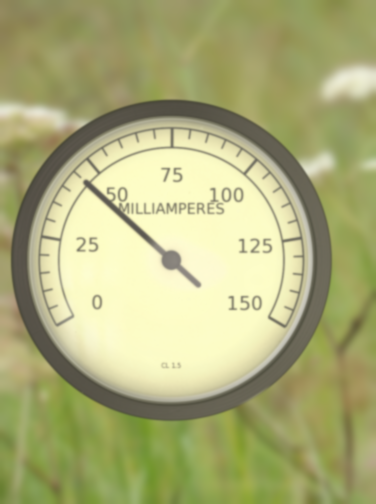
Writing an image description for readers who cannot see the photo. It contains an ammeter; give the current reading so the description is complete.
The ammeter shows 45 mA
